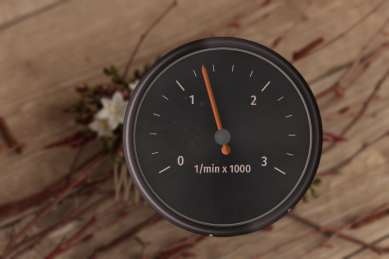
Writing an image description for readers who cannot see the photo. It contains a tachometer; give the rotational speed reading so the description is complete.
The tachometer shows 1300 rpm
